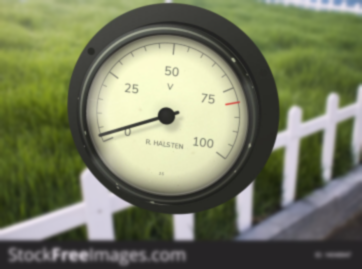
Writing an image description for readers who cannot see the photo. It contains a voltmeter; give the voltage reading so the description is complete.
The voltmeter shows 2.5 V
